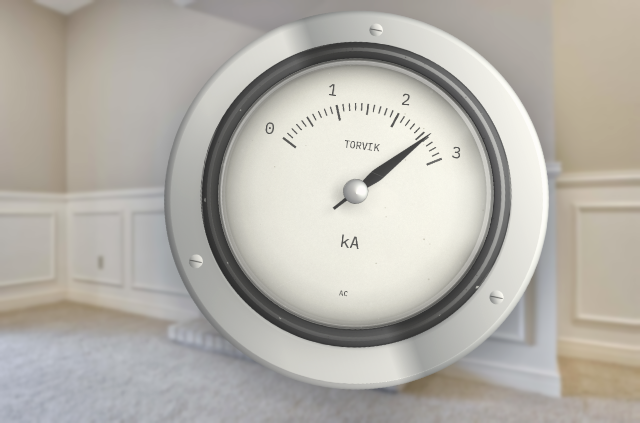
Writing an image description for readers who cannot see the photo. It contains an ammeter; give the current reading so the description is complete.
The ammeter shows 2.6 kA
